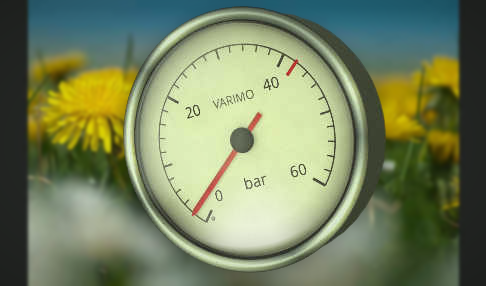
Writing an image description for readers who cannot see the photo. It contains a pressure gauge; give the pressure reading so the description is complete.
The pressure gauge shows 2 bar
